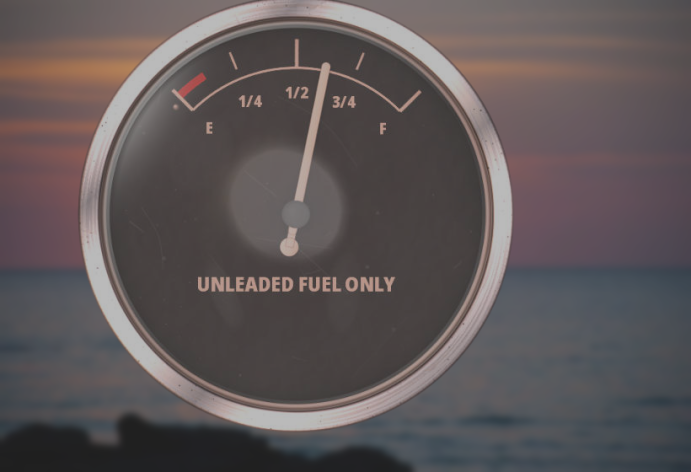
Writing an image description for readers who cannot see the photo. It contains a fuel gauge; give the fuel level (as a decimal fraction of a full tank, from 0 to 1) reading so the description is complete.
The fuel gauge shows 0.625
